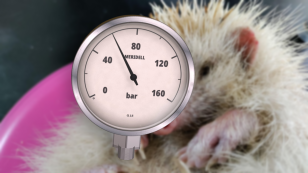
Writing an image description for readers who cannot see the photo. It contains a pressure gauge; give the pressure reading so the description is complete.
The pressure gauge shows 60 bar
